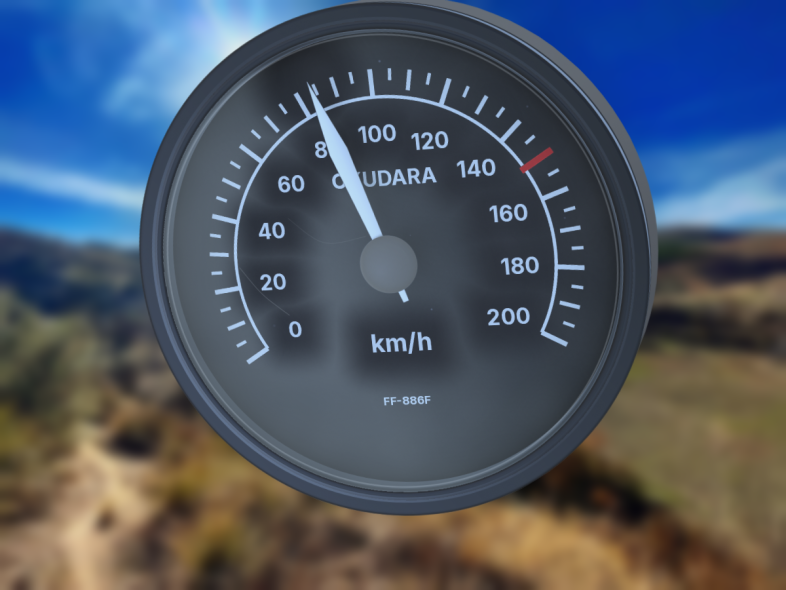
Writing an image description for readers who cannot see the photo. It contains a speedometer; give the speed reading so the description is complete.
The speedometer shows 85 km/h
